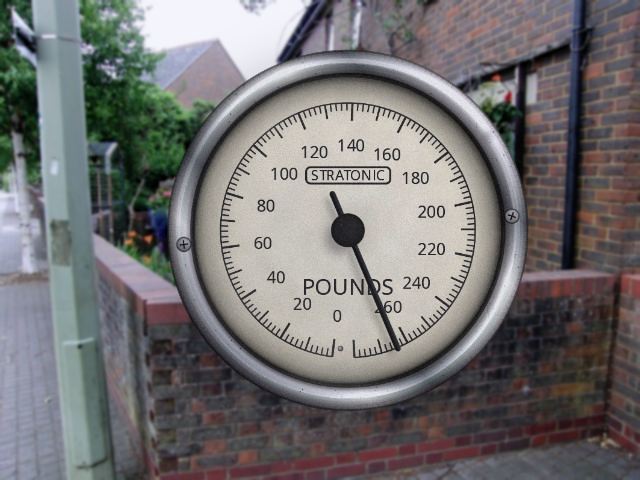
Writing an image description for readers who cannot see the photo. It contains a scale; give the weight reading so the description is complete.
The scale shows 264 lb
